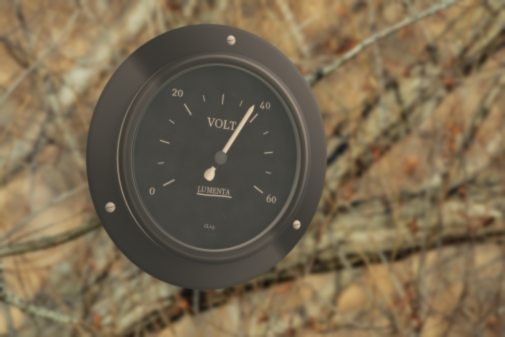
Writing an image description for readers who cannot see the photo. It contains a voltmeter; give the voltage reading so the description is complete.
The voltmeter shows 37.5 V
